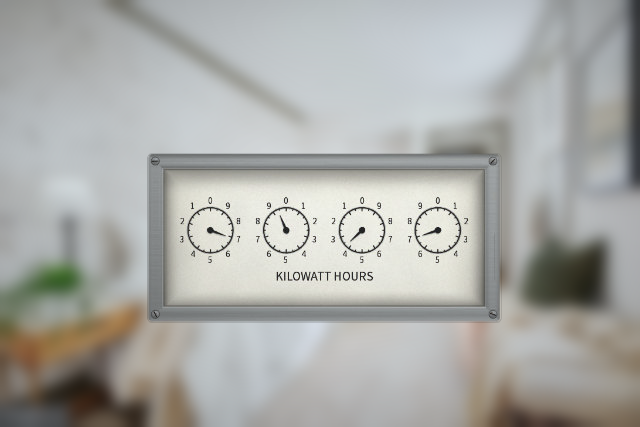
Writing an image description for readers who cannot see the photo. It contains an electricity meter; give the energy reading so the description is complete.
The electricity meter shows 6937 kWh
